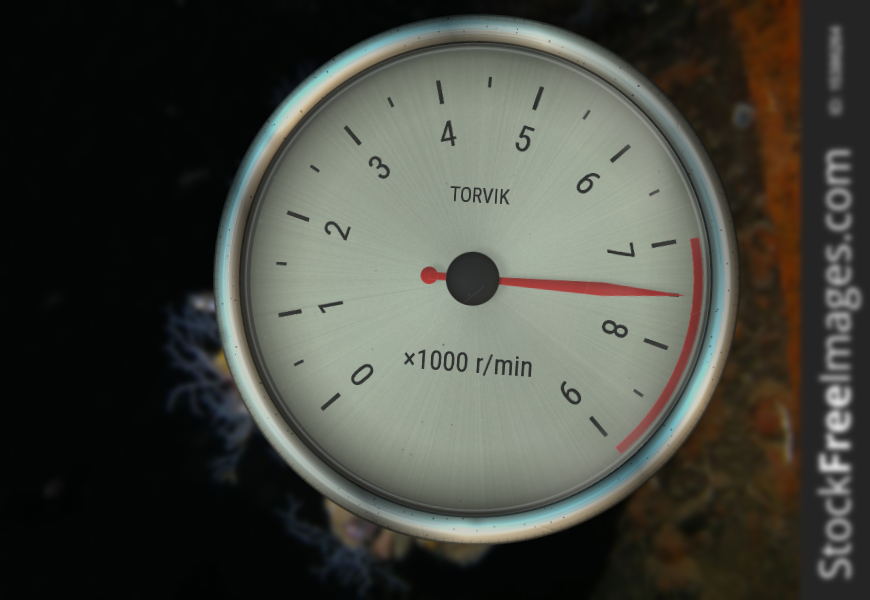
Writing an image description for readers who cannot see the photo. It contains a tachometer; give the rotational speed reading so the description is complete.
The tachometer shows 7500 rpm
